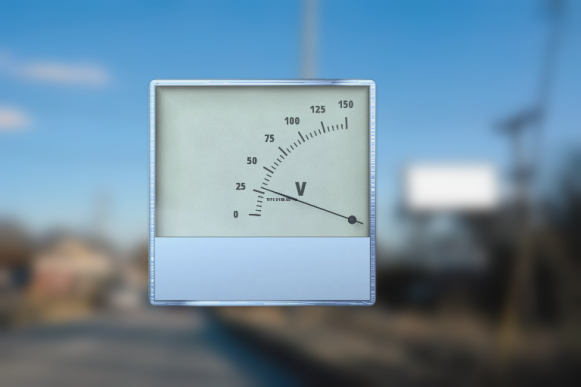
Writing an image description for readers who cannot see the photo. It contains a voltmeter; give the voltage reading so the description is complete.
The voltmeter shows 30 V
